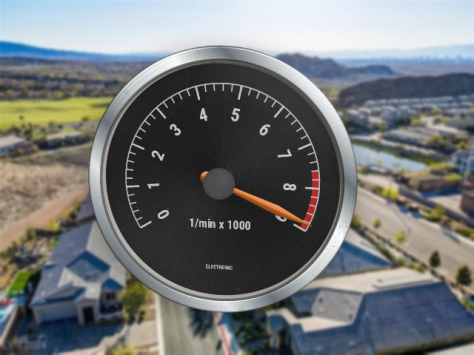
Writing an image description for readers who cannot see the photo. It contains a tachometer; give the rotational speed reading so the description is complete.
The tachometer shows 8800 rpm
